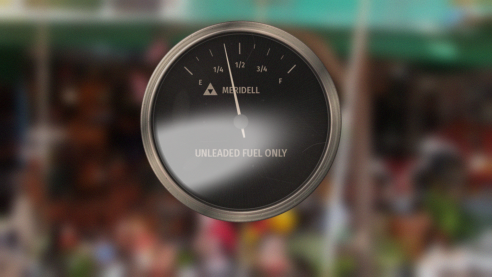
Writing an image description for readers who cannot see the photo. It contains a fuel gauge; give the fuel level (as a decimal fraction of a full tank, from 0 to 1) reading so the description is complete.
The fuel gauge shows 0.375
